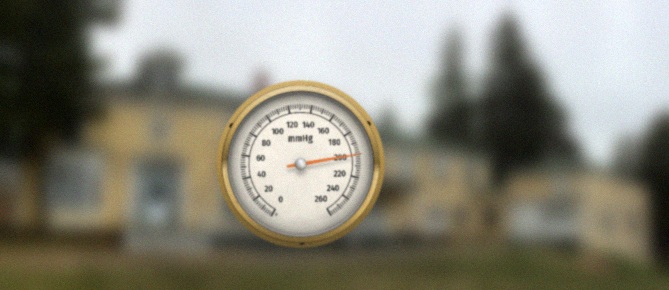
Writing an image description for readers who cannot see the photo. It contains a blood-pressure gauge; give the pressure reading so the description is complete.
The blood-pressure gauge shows 200 mmHg
